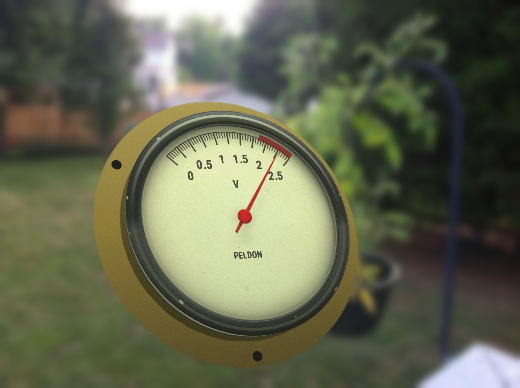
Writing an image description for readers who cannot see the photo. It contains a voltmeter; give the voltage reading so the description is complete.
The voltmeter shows 2.25 V
